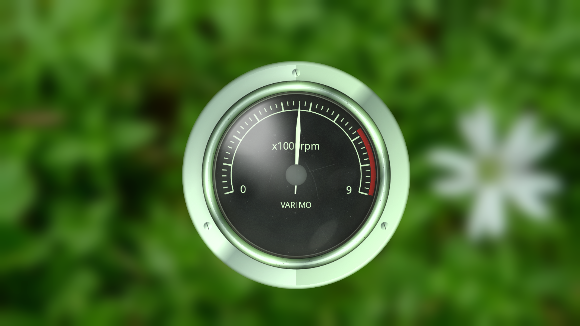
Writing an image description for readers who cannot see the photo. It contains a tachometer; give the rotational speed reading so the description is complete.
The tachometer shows 4600 rpm
